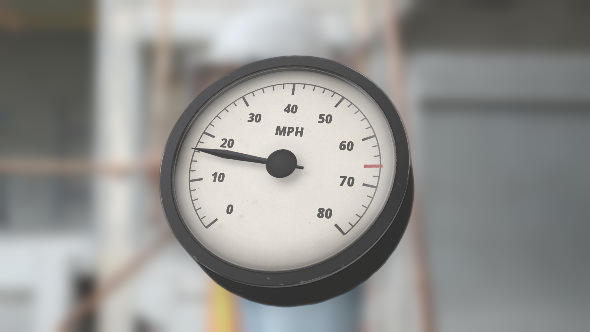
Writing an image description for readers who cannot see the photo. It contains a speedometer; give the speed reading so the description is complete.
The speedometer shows 16 mph
